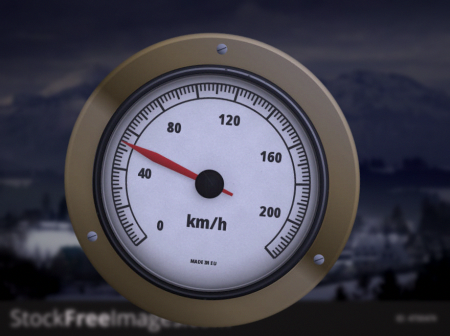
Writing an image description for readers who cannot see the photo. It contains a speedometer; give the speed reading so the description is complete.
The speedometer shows 54 km/h
